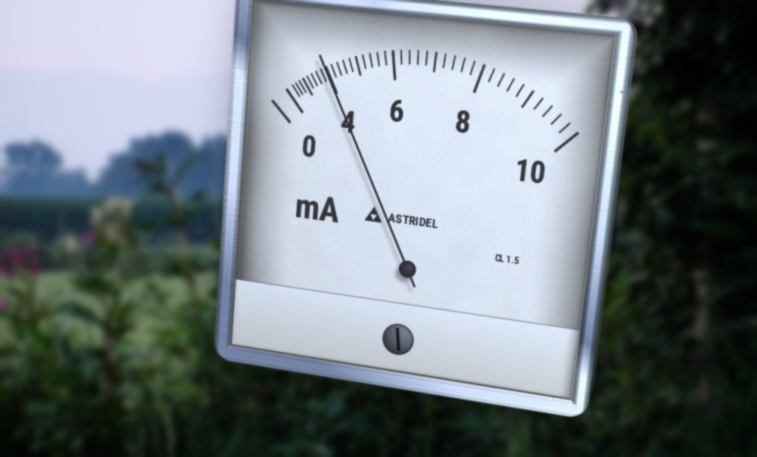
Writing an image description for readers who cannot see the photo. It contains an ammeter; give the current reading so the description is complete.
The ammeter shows 4 mA
